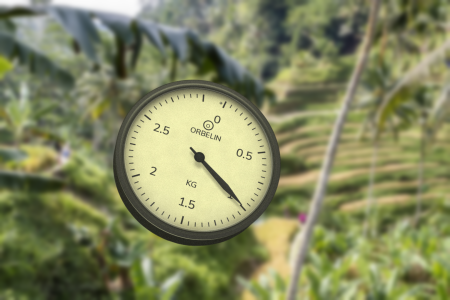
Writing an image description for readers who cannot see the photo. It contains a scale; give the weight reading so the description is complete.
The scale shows 1 kg
